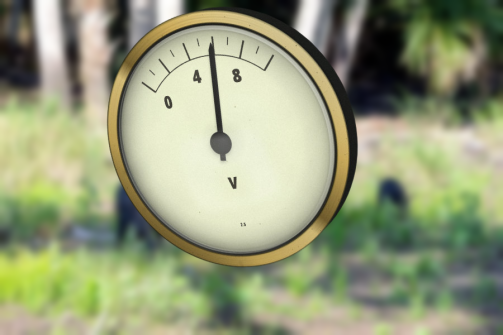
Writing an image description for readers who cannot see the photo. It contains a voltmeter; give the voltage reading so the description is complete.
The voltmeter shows 6 V
